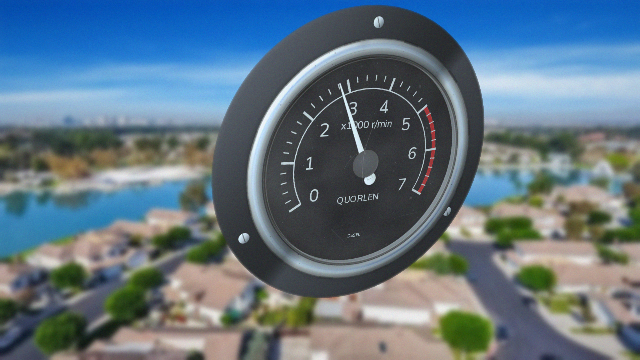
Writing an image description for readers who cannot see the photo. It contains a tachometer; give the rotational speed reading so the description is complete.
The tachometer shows 2800 rpm
